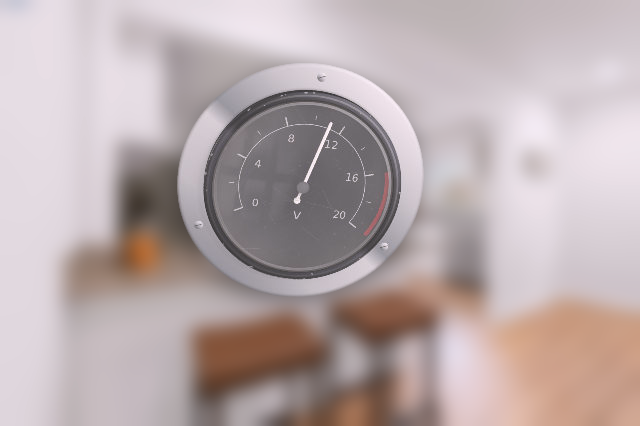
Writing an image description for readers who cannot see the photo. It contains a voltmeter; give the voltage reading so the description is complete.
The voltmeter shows 11 V
